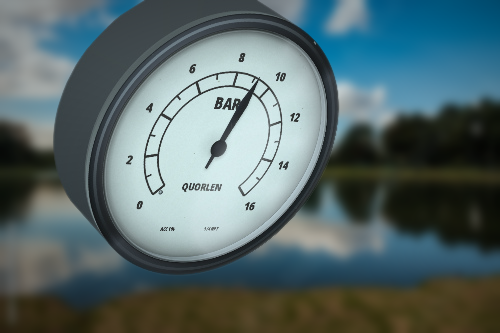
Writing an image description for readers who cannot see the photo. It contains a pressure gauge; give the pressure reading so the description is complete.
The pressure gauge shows 9 bar
